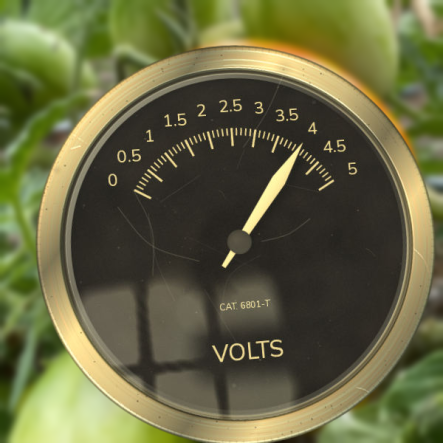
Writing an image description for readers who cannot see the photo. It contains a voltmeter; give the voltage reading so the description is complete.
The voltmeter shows 4 V
